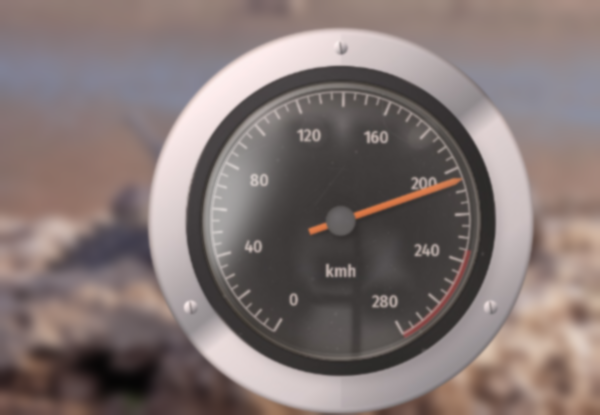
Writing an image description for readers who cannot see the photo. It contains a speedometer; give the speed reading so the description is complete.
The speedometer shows 205 km/h
